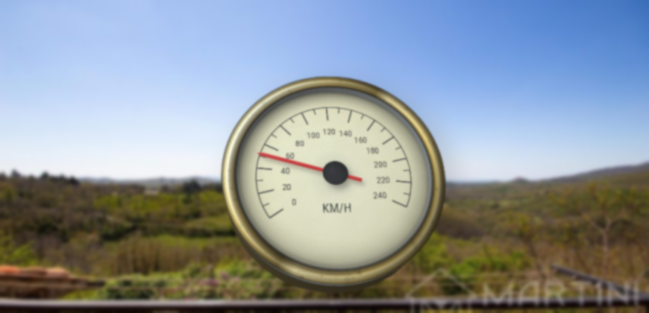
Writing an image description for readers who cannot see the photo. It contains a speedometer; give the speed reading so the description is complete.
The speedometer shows 50 km/h
